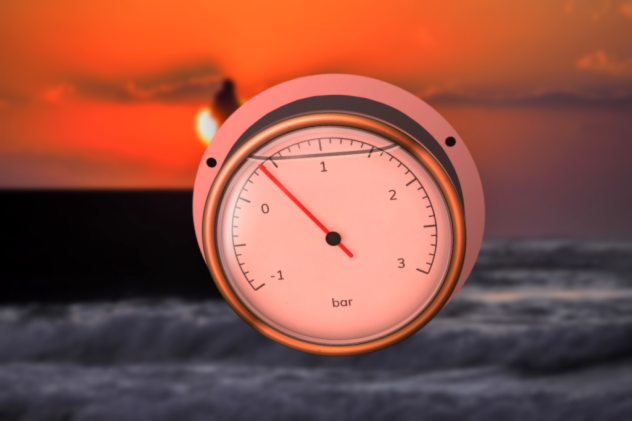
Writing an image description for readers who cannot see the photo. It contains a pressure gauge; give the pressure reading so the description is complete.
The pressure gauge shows 0.4 bar
